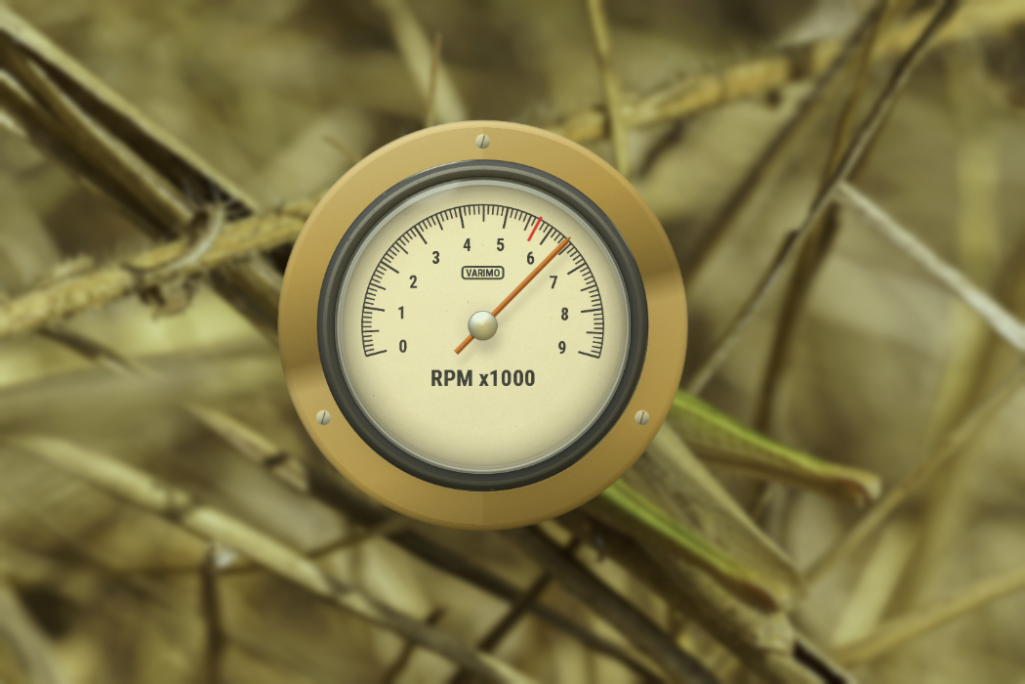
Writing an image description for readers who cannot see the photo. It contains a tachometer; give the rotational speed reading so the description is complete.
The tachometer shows 6400 rpm
